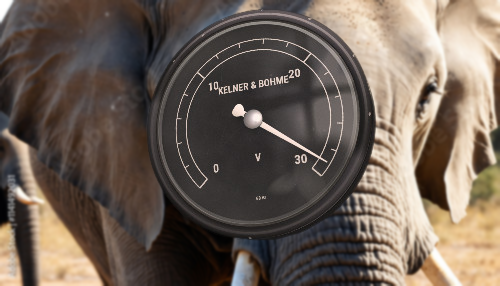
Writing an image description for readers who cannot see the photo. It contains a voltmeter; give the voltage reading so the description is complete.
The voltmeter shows 29 V
